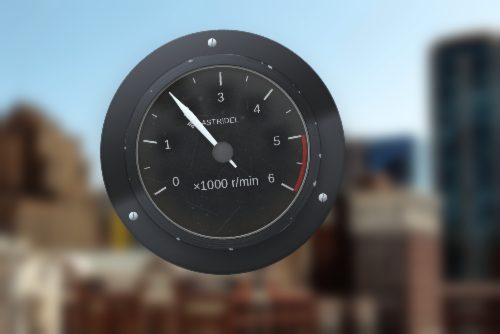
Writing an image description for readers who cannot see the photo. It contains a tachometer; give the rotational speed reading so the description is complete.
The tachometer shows 2000 rpm
